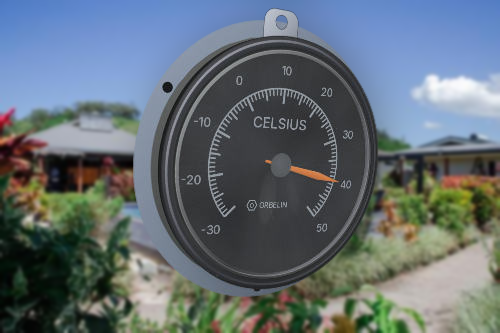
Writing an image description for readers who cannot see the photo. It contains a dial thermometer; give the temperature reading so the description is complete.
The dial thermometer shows 40 °C
